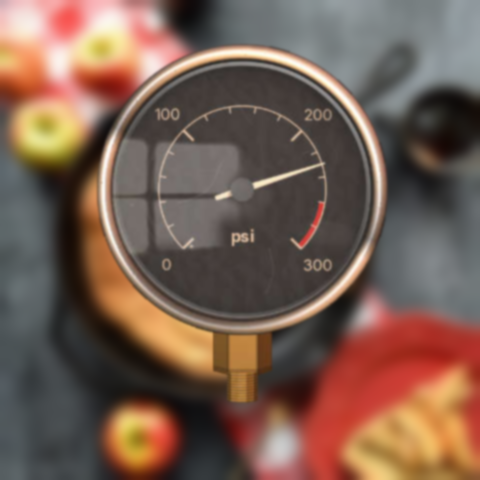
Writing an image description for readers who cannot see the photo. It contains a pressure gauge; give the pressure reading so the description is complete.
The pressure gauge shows 230 psi
